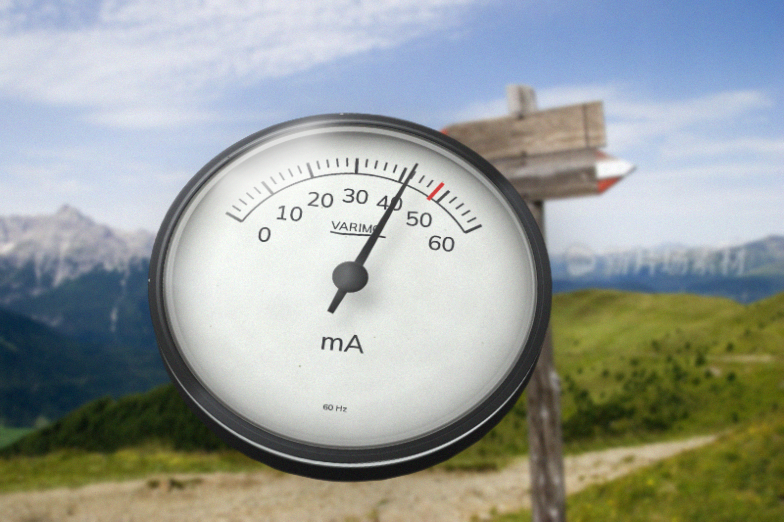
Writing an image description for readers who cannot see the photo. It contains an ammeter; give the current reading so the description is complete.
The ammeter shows 42 mA
